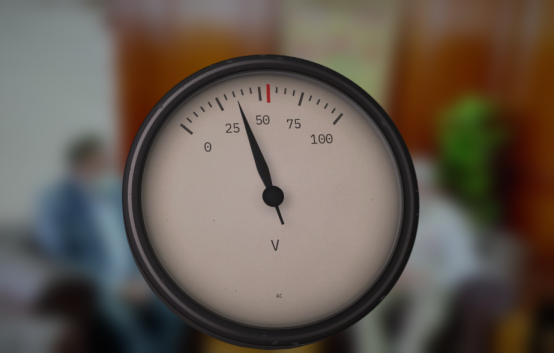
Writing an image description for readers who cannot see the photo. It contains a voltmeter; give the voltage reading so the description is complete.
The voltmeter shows 35 V
